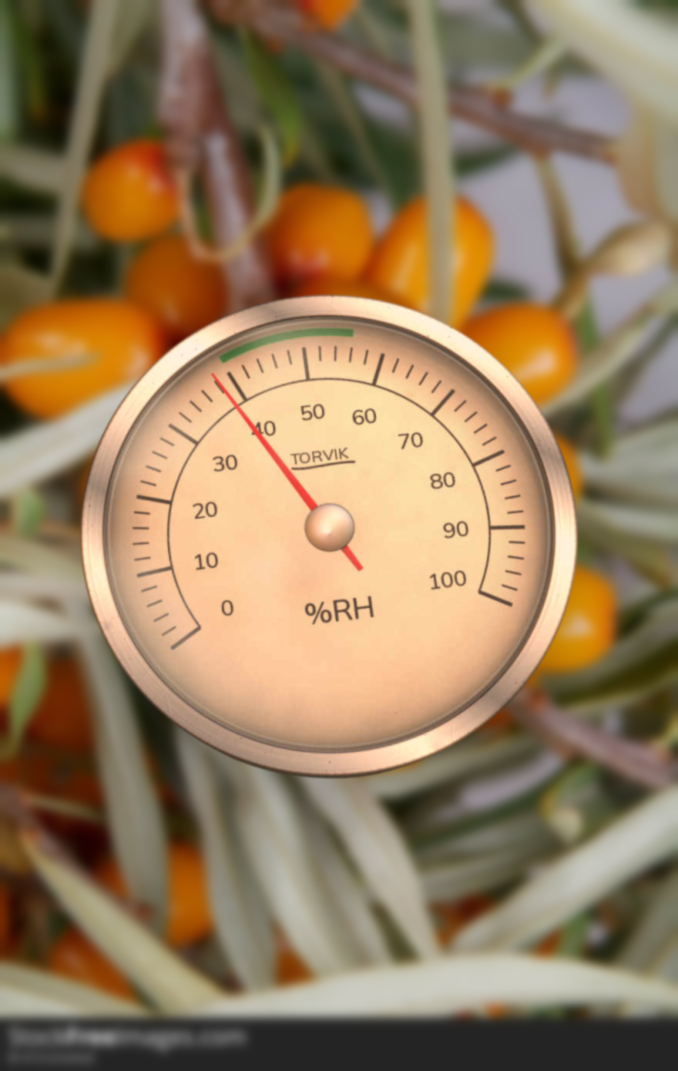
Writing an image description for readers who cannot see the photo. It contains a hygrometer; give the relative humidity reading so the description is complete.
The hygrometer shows 38 %
